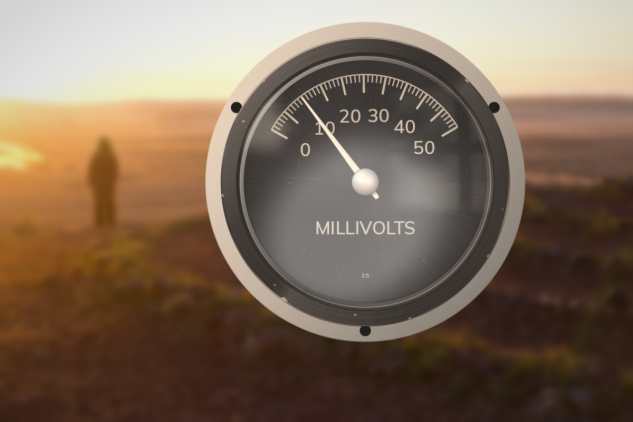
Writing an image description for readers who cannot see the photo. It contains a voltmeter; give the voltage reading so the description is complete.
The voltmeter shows 10 mV
